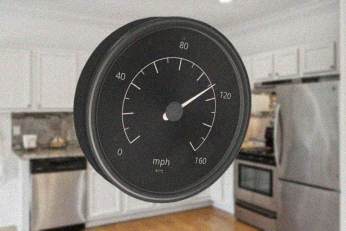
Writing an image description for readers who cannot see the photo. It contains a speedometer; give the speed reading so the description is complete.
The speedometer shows 110 mph
